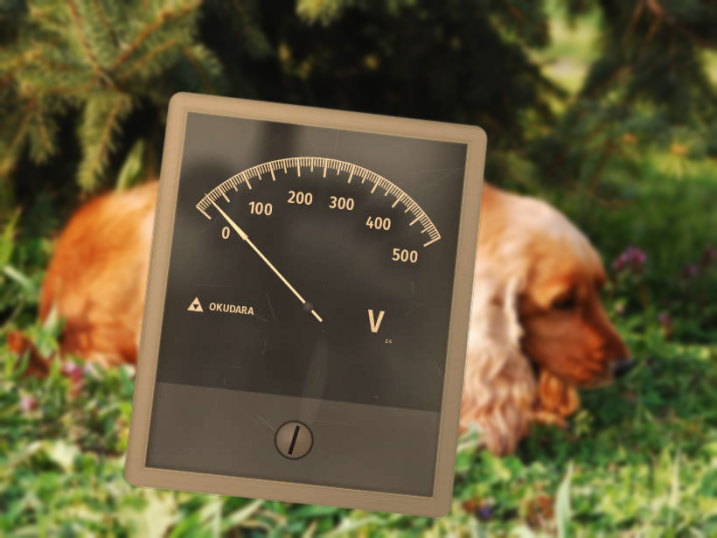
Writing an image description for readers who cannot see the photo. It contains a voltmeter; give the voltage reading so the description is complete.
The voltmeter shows 25 V
